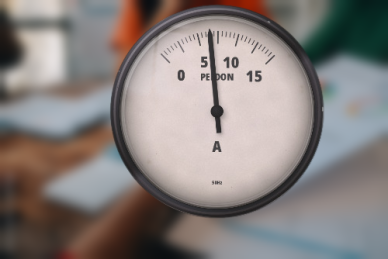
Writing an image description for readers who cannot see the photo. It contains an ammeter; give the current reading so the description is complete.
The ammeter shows 6.5 A
